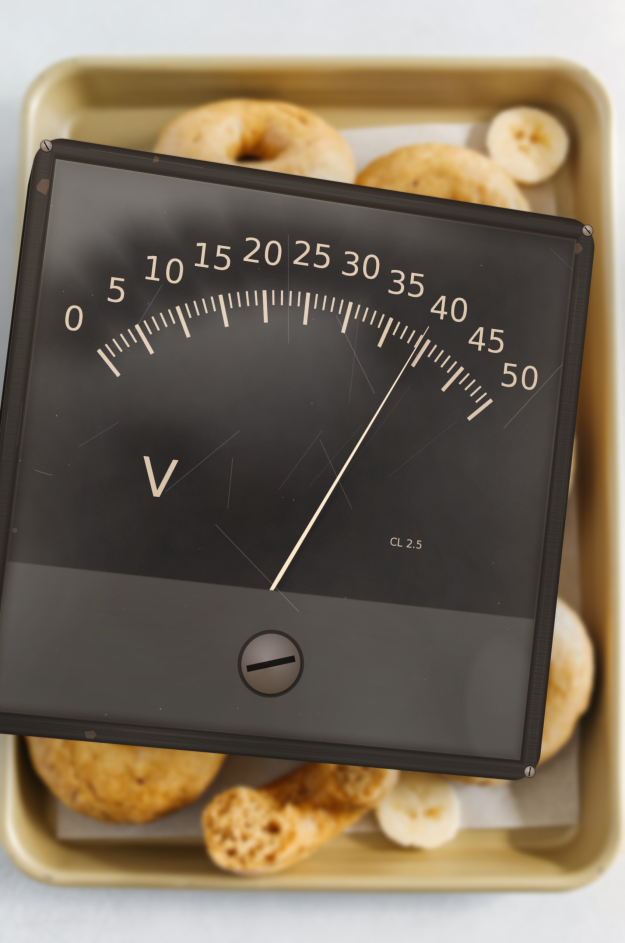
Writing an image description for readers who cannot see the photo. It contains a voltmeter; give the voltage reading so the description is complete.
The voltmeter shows 39 V
